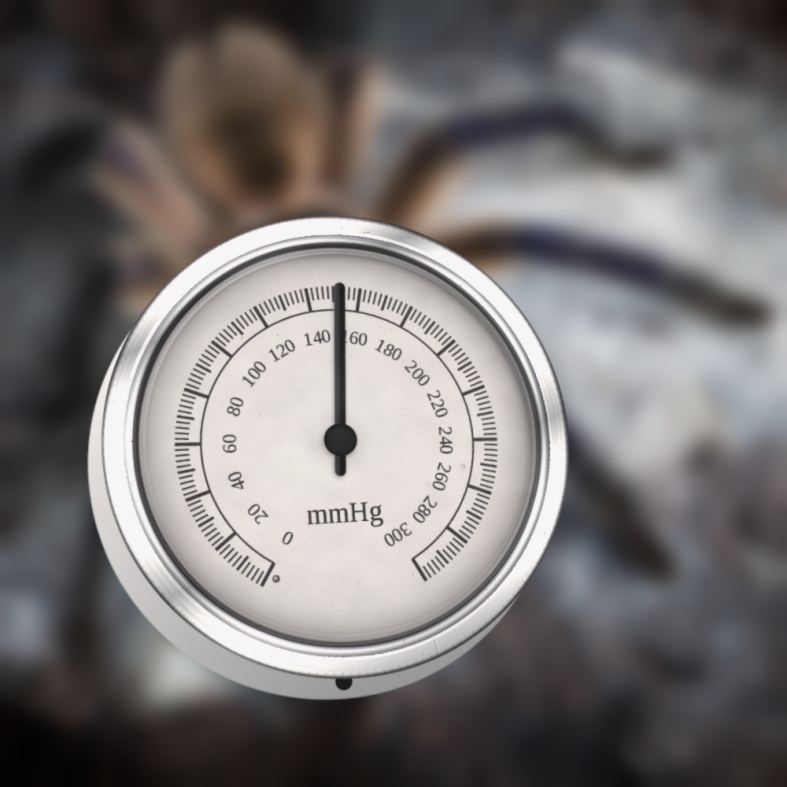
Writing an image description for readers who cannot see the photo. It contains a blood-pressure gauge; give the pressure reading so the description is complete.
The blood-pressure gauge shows 152 mmHg
